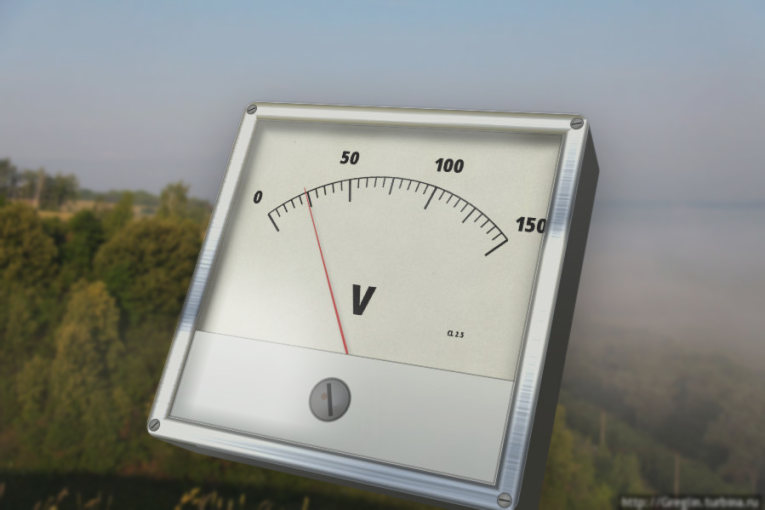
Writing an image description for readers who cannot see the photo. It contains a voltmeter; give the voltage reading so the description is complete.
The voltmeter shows 25 V
